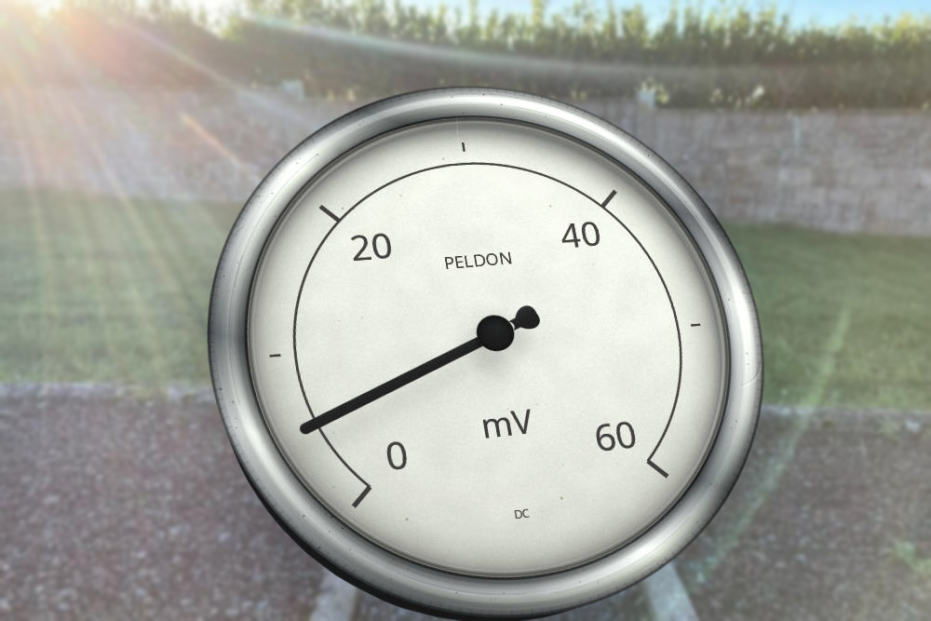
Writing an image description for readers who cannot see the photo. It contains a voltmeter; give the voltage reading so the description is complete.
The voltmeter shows 5 mV
